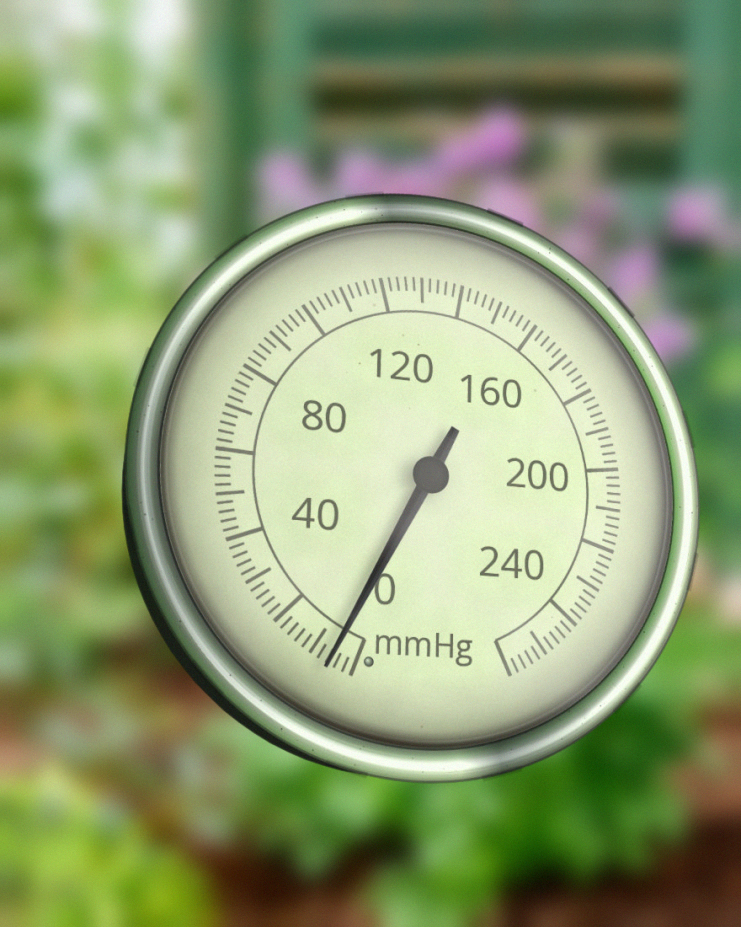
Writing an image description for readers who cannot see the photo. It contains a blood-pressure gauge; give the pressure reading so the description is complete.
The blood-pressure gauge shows 6 mmHg
